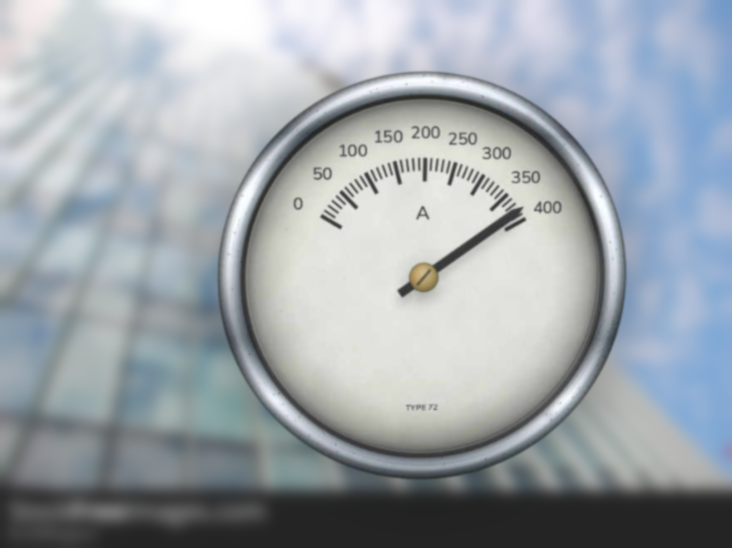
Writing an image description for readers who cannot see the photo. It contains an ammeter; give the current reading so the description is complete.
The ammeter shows 380 A
